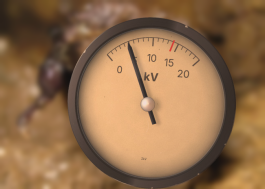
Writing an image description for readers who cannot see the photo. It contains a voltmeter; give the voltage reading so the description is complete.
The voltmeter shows 5 kV
